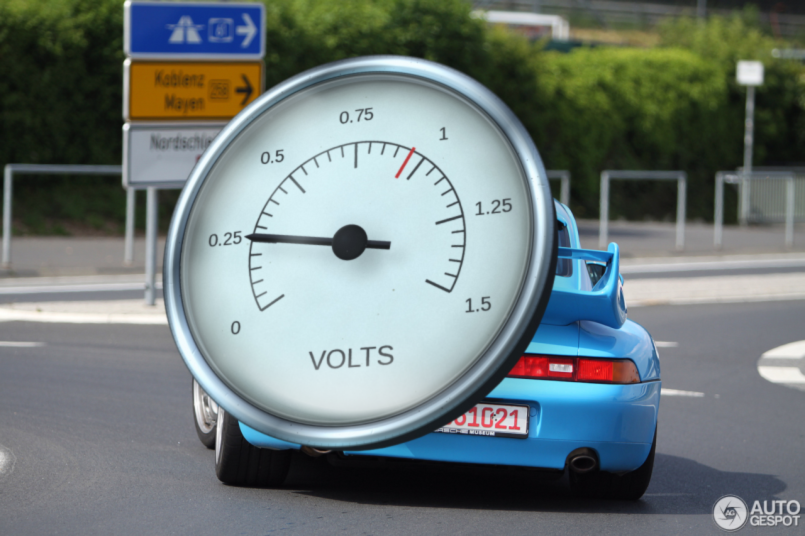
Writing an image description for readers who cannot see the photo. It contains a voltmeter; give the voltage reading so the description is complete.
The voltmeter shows 0.25 V
